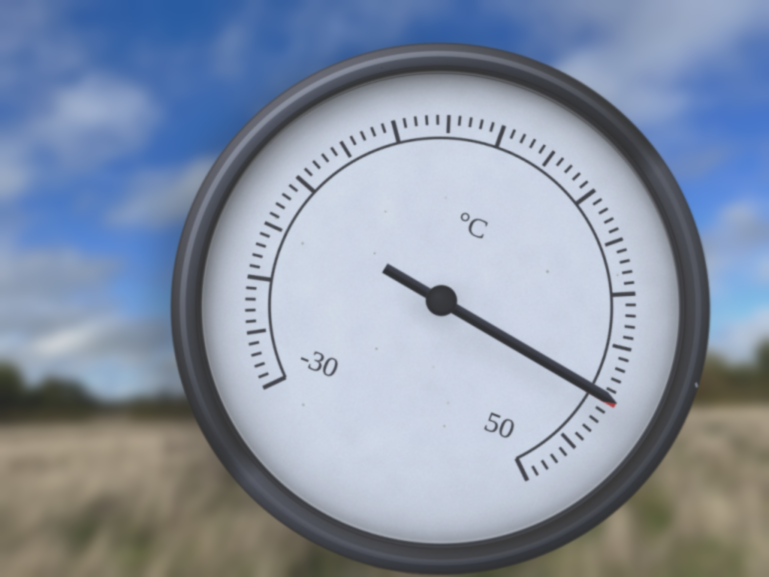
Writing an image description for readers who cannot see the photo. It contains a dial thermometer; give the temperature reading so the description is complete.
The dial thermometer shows 40 °C
